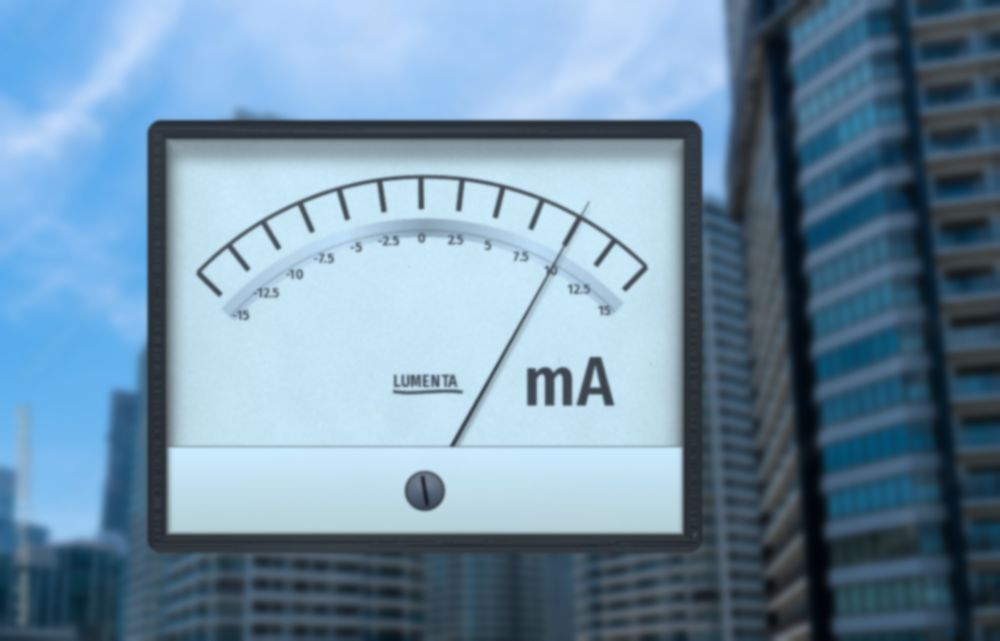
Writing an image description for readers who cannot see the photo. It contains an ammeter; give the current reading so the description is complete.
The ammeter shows 10 mA
